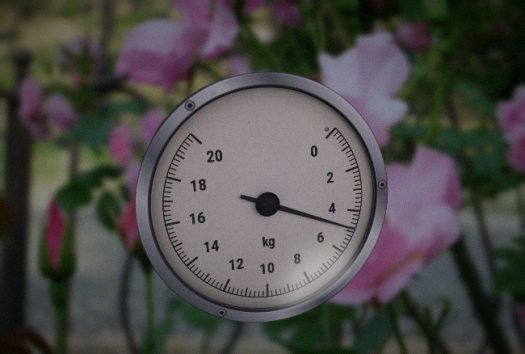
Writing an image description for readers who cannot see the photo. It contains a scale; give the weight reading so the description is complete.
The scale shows 4.8 kg
